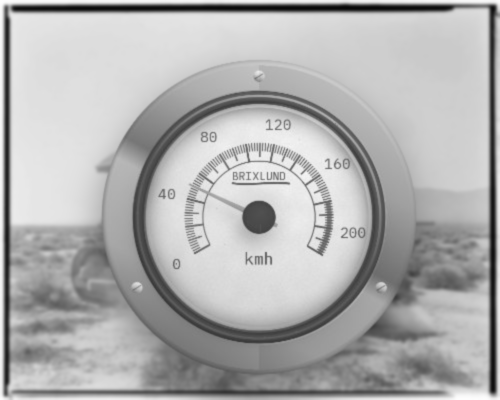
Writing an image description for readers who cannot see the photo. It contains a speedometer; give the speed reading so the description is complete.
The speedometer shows 50 km/h
